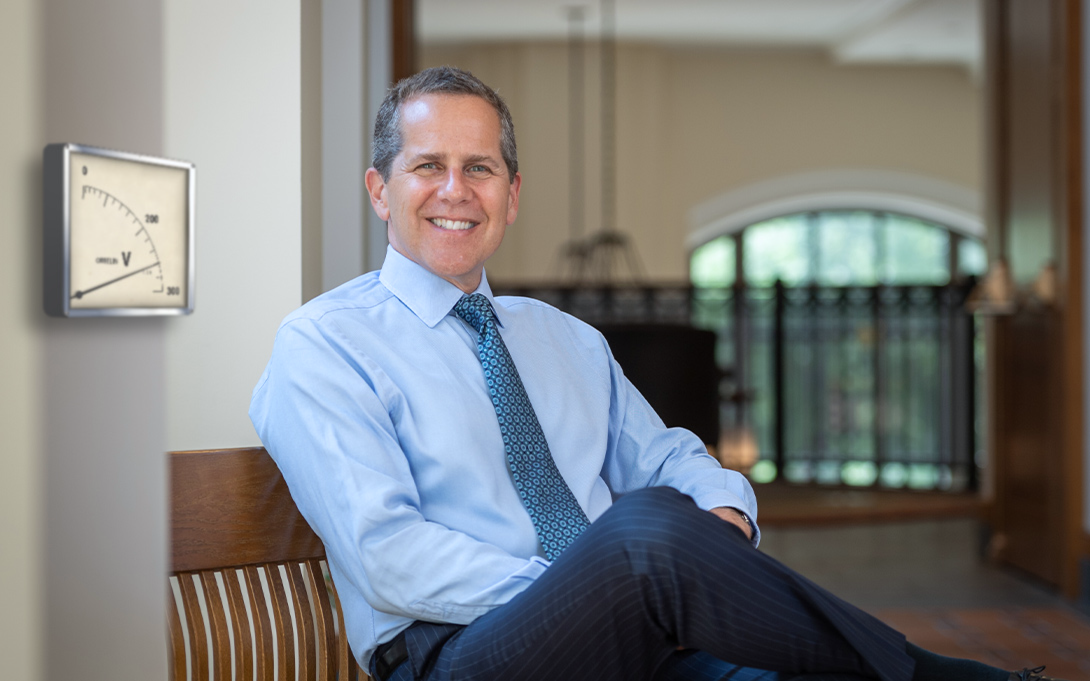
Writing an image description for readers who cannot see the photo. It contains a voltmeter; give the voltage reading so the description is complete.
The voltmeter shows 260 V
